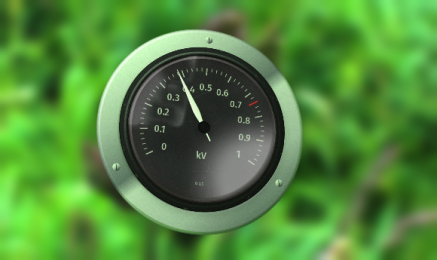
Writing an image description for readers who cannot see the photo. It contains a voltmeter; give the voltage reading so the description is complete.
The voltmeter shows 0.38 kV
